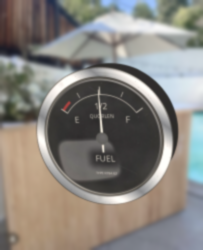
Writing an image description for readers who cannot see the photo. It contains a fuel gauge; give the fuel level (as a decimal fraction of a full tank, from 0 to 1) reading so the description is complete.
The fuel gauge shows 0.5
